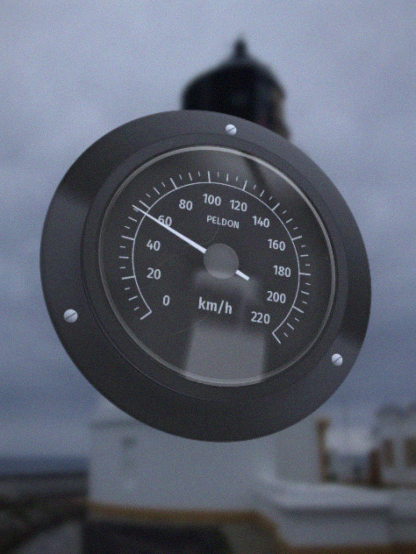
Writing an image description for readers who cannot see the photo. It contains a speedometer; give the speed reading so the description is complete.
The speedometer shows 55 km/h
